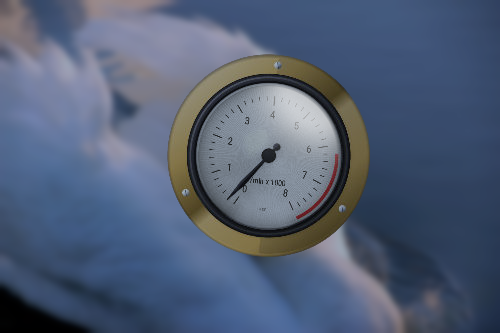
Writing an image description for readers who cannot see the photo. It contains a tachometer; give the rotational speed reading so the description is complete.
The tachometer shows 200 rpm
